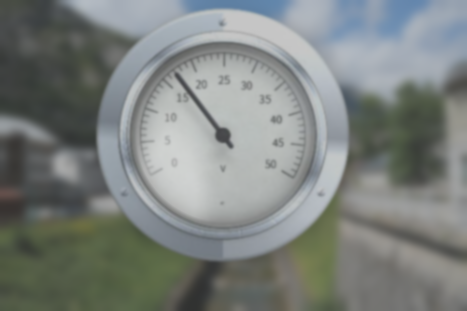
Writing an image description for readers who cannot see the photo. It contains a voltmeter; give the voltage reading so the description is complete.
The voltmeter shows 17 V
